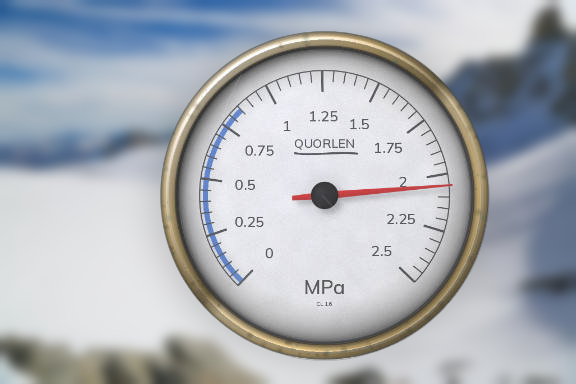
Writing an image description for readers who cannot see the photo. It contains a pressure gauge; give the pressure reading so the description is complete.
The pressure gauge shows 2.05 MPa
